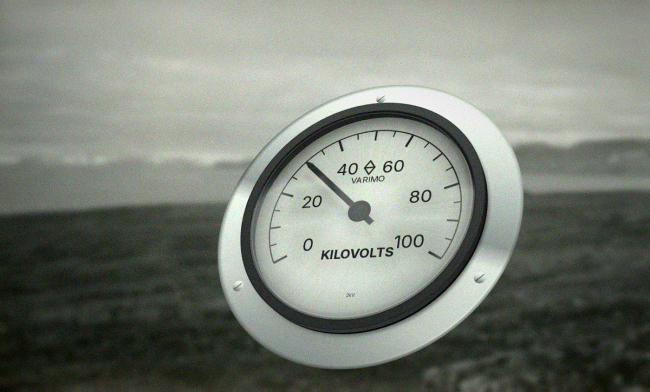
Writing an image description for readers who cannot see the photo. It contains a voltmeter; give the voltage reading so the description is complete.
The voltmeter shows 30 kV
